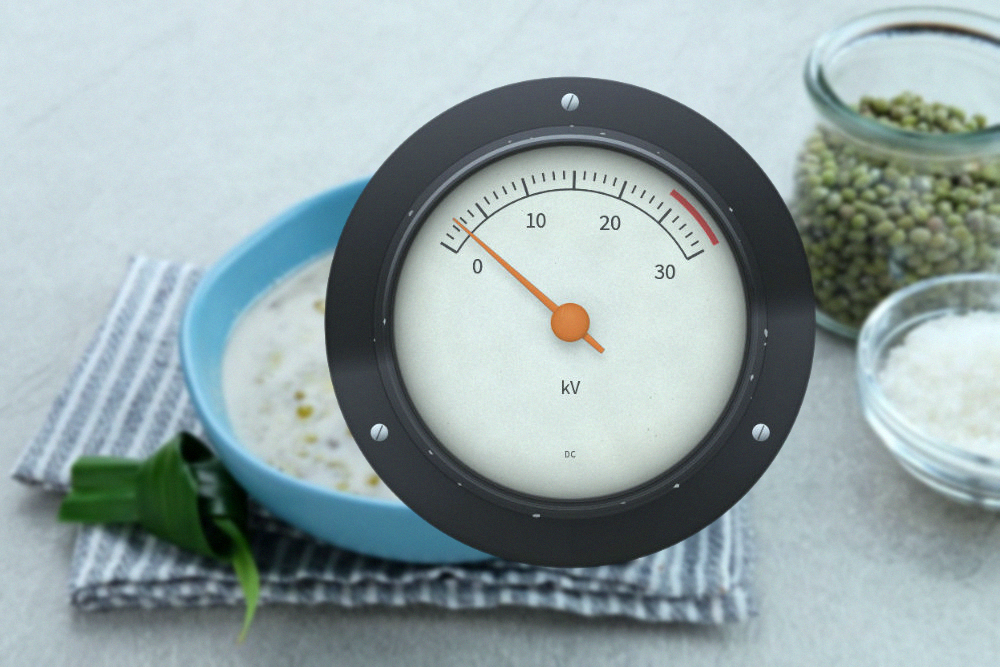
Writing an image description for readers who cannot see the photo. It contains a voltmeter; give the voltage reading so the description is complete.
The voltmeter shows 2.5 kV
